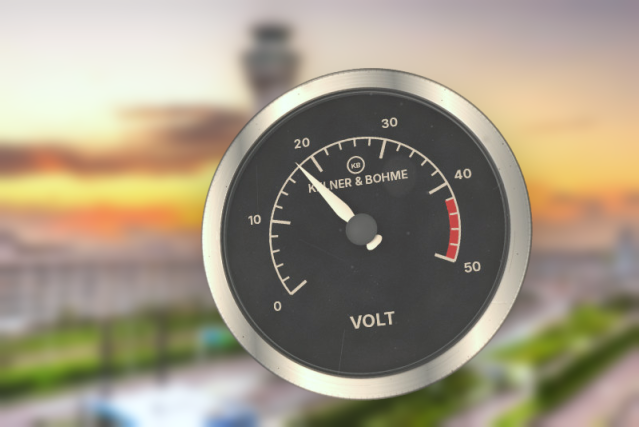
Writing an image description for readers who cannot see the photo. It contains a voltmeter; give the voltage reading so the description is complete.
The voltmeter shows 18 V
